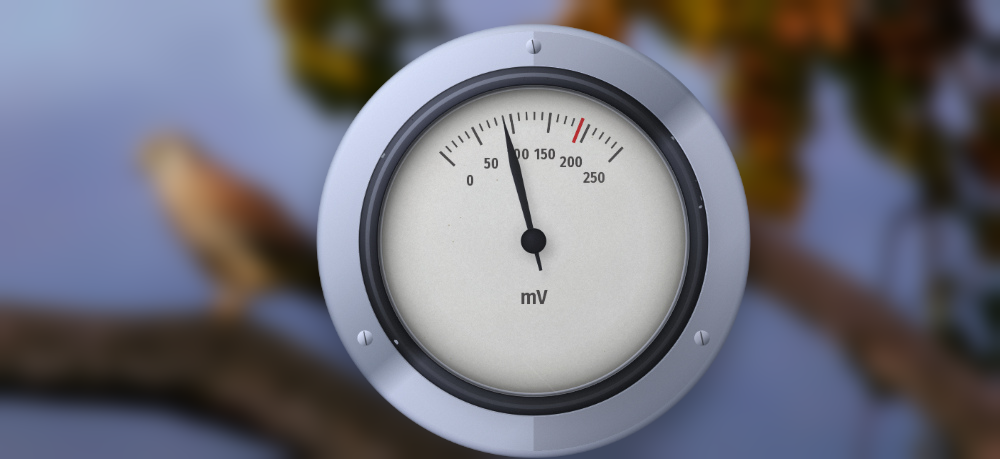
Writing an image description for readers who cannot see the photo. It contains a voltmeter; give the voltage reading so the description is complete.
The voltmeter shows 90 mV
